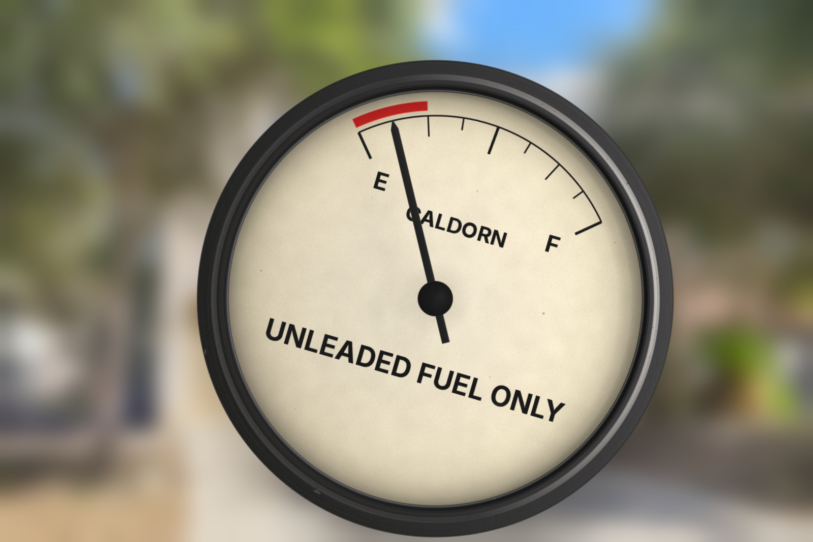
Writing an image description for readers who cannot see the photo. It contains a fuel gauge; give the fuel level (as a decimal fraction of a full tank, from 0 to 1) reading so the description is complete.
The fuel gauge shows 0.125
